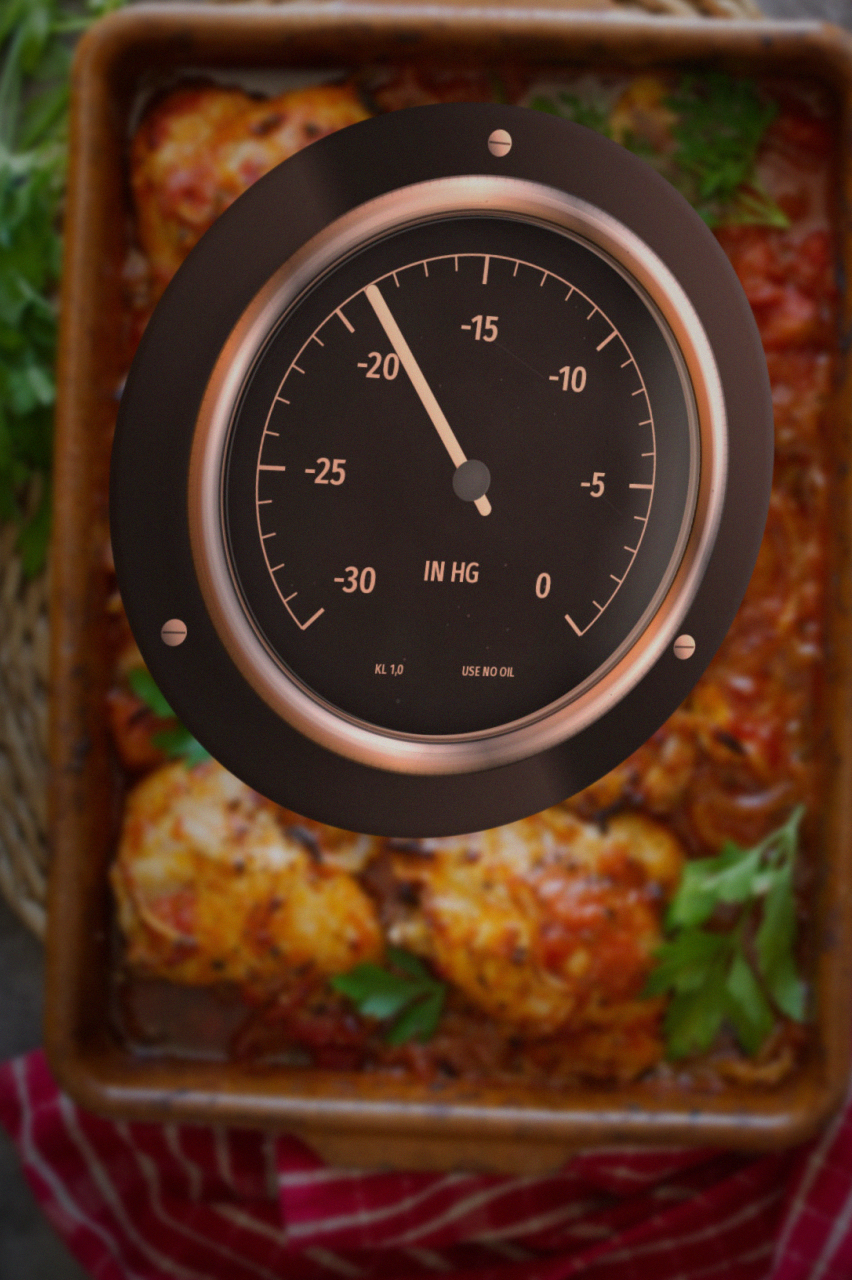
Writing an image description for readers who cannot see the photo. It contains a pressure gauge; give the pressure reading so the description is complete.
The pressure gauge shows -19 inHg
